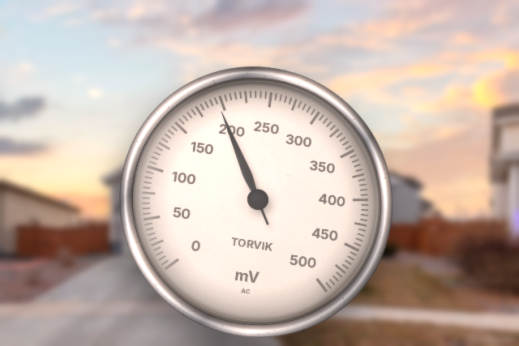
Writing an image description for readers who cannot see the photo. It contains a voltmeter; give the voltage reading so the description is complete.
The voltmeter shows 195 mV
